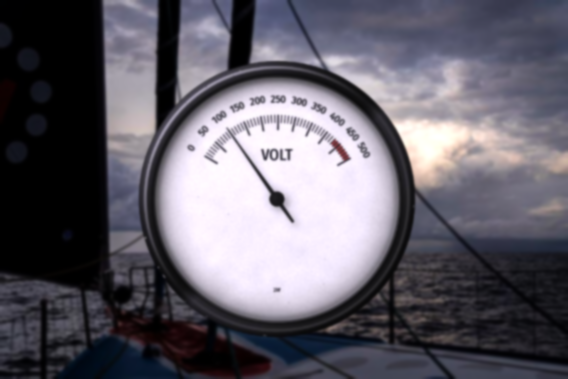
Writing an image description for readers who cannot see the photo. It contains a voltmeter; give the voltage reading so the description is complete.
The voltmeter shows 100 V
